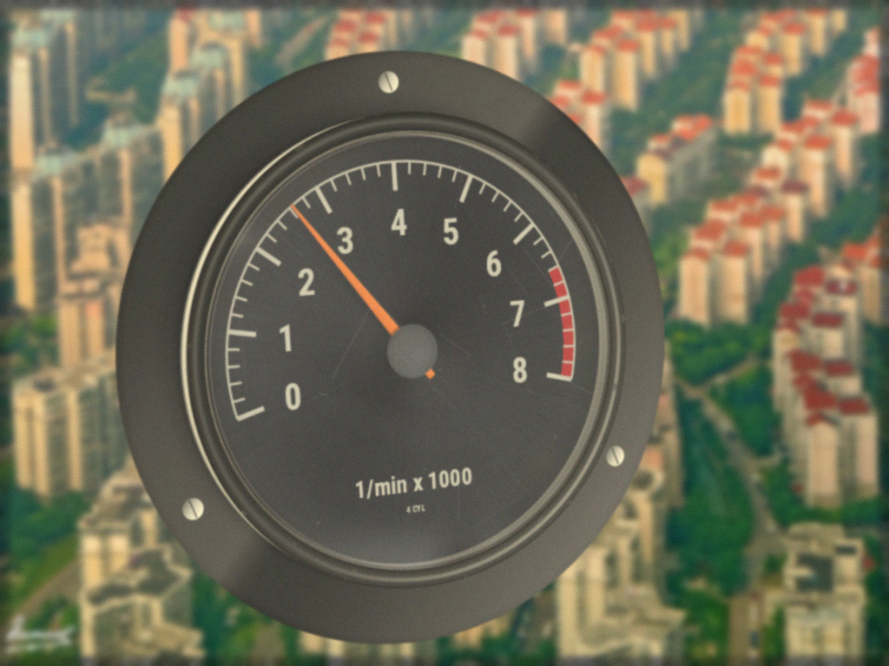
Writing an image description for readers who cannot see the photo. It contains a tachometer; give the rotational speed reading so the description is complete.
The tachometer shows 2600 rpm
